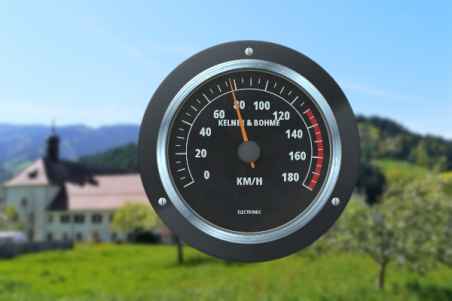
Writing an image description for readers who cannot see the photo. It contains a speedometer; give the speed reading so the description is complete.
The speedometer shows 77.5 km/h
